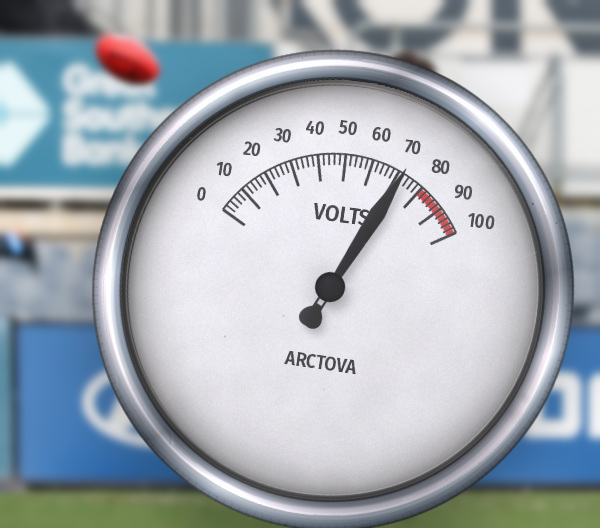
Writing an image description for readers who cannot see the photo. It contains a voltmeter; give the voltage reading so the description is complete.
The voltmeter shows 72 V
